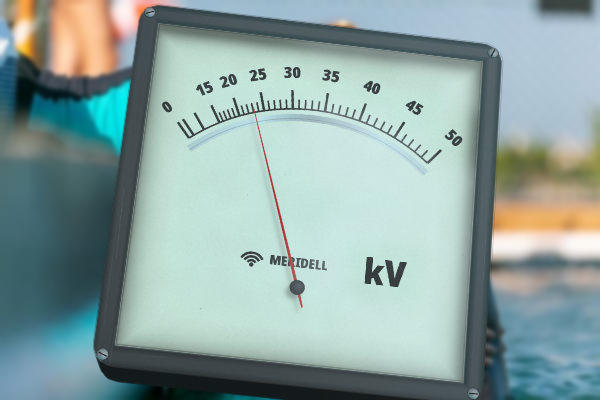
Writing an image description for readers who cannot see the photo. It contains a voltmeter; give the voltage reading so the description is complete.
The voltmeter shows 23 kV
